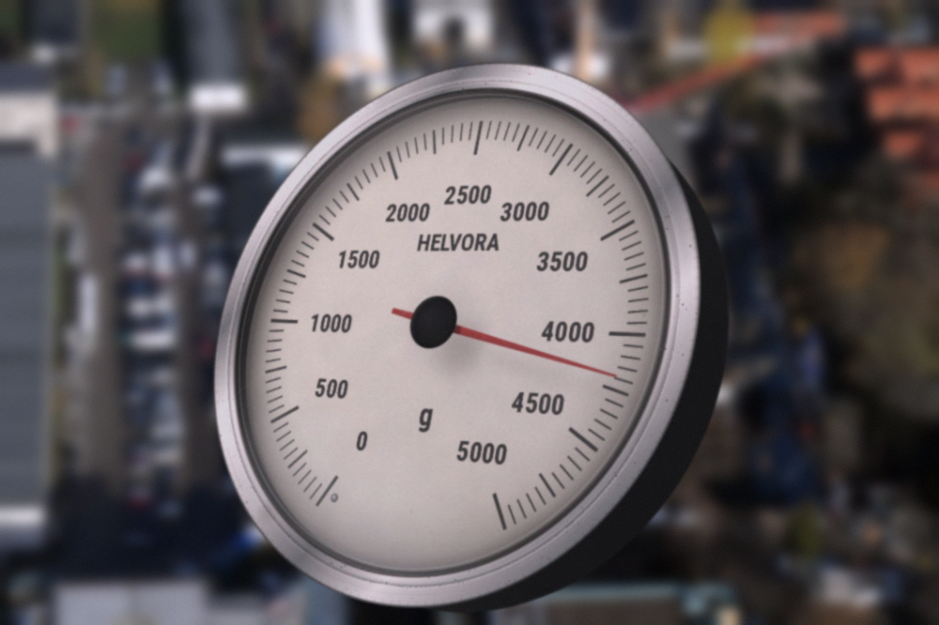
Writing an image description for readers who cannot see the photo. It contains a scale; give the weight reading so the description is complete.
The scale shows 4200 g
